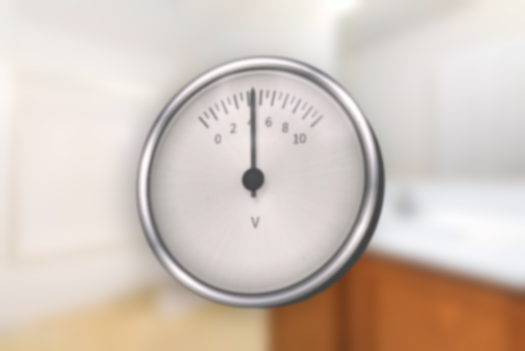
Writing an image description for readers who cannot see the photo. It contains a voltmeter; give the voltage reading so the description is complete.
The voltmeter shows 4.5 V
